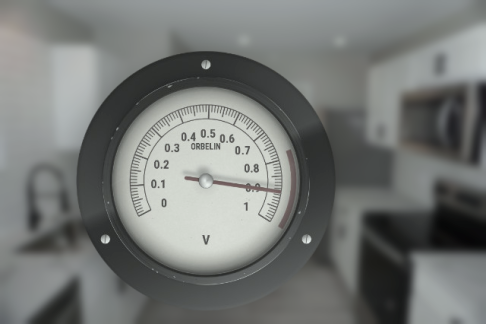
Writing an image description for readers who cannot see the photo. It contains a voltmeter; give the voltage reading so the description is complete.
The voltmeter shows 0.9 V
